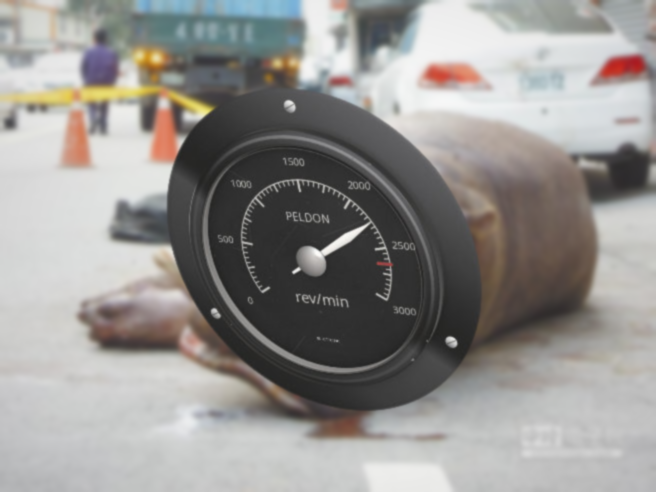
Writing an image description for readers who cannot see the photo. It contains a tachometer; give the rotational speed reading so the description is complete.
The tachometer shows 2250 rpm
